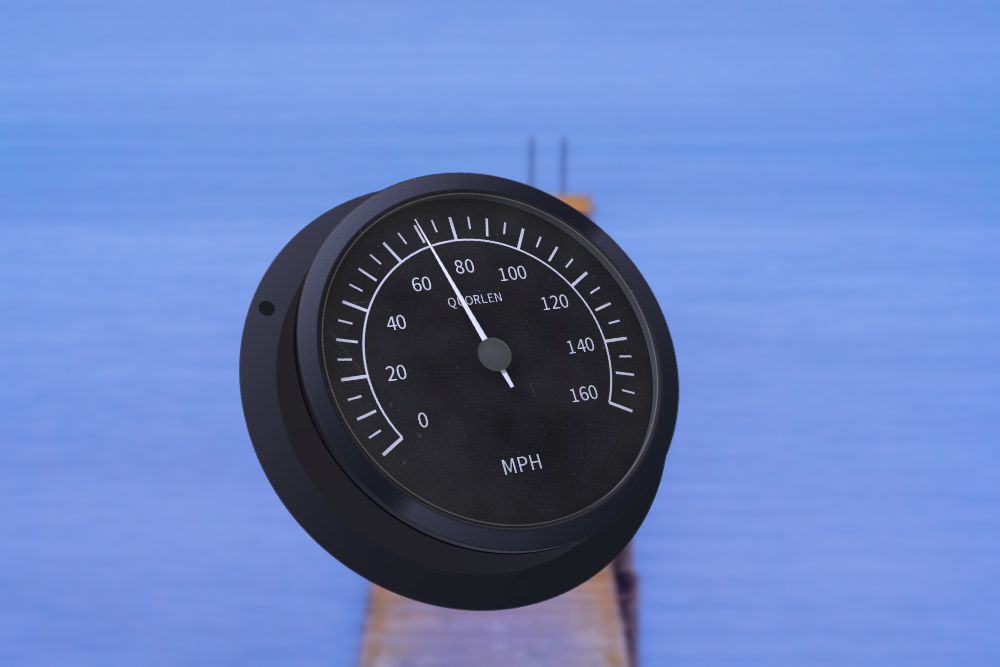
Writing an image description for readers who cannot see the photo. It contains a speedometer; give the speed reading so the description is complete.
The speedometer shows 70 mph
